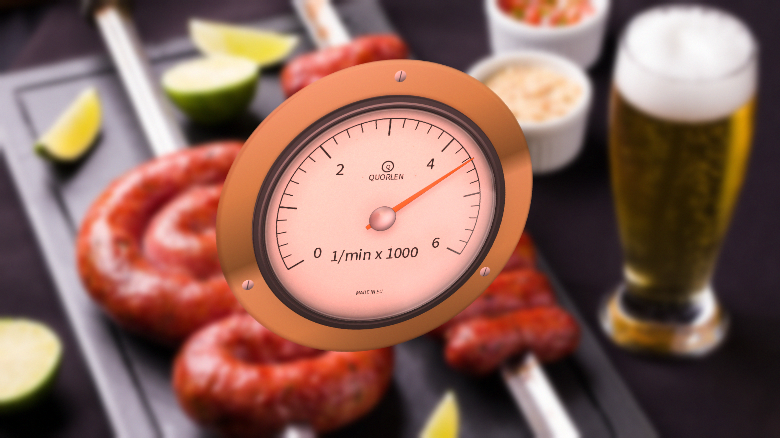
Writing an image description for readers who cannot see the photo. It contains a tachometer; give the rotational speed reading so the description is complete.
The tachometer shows 4400 rpm
